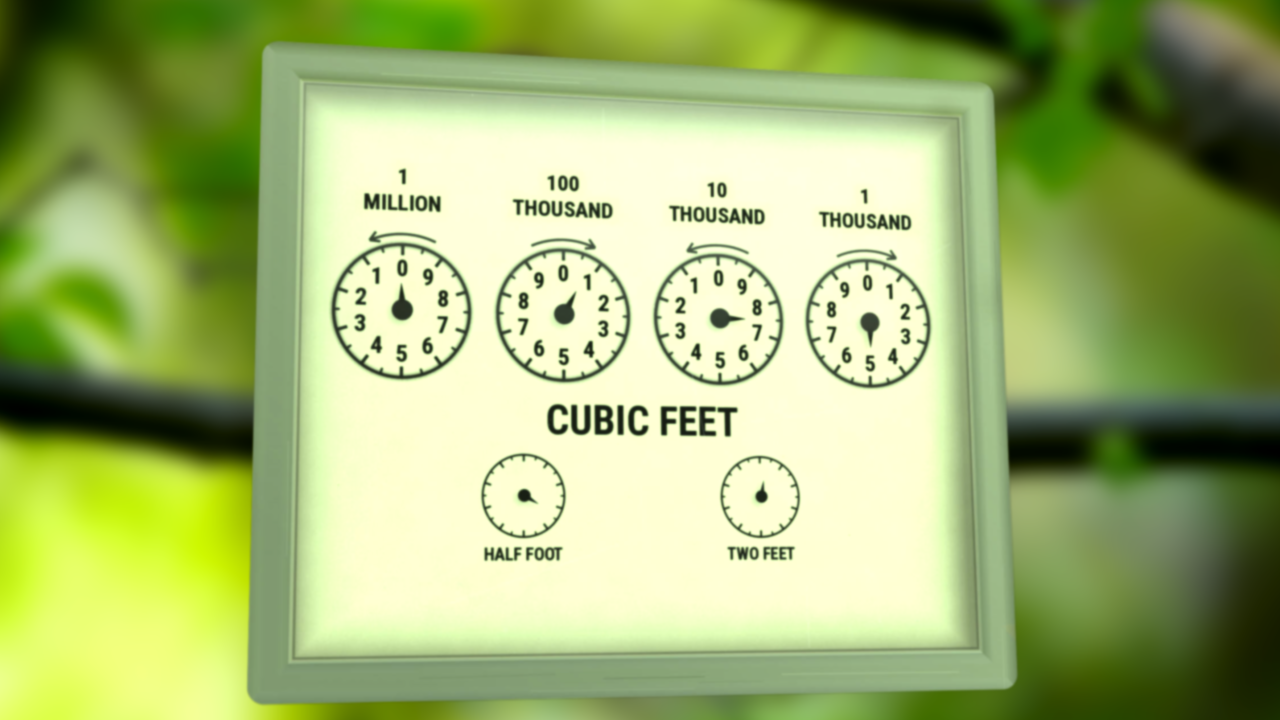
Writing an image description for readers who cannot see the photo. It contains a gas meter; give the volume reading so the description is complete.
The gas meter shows 7500 ft³
